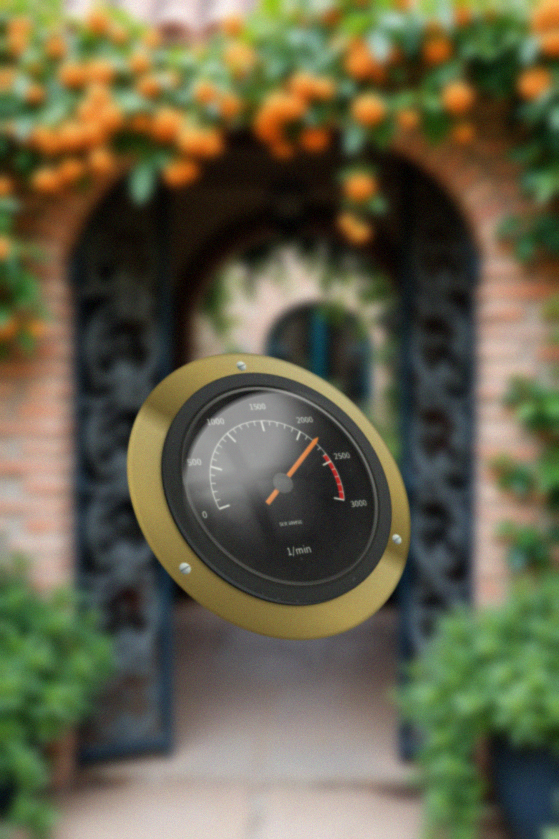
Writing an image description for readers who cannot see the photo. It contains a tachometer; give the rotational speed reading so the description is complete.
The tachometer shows 2200 rpm
